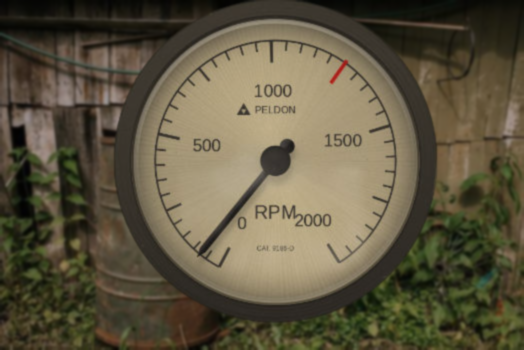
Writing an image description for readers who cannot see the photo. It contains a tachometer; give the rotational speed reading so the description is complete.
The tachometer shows 75 rpm
